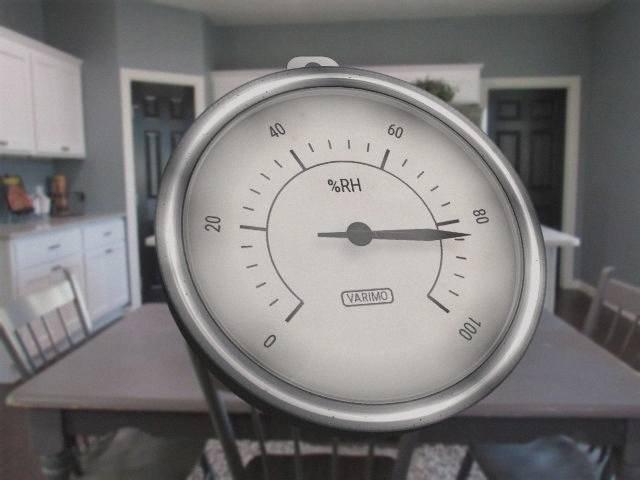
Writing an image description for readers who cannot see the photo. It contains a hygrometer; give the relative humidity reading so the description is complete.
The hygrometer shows 84 %
